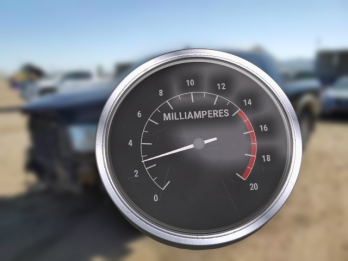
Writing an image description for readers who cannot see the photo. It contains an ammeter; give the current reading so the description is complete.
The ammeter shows 2.5 mA
